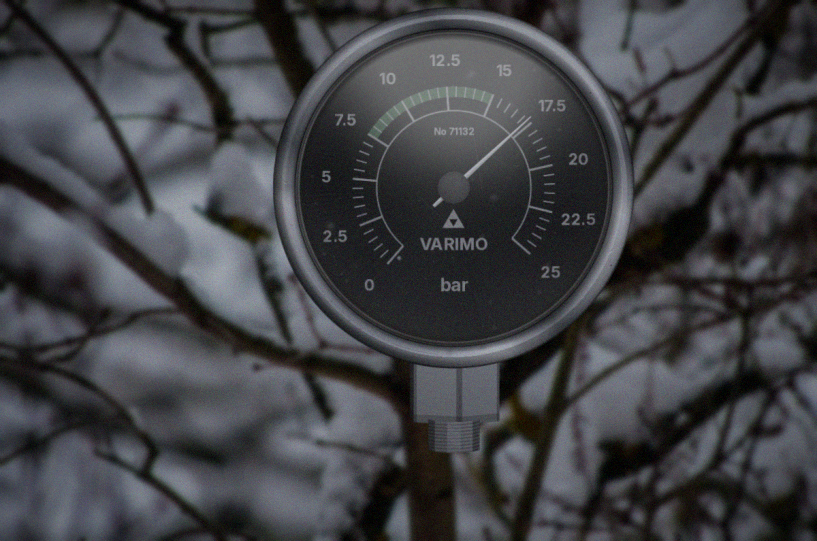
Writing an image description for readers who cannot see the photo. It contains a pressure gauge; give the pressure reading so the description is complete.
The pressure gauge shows 17.25 bar
